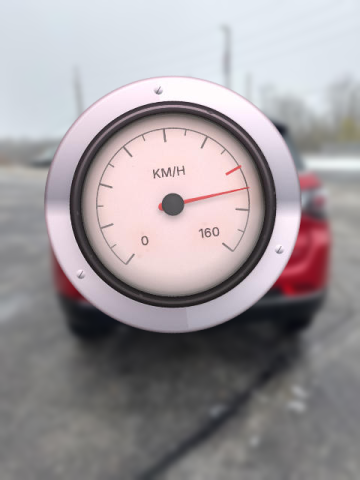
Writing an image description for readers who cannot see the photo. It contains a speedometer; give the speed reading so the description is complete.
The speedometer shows 130 km/h
